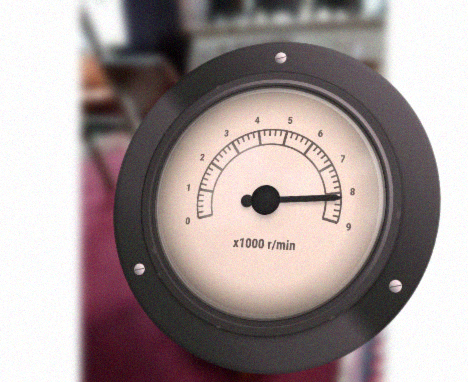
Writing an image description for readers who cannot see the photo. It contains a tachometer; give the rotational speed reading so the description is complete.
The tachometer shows 8200 rpm
